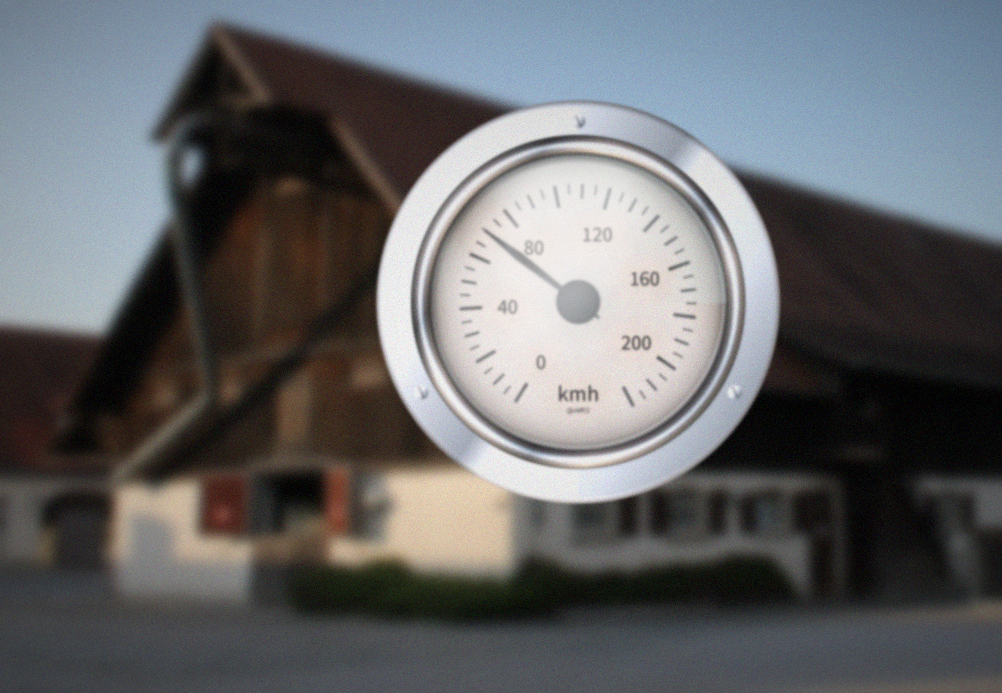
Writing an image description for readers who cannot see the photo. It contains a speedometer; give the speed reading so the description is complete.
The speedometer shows 70 km/h
